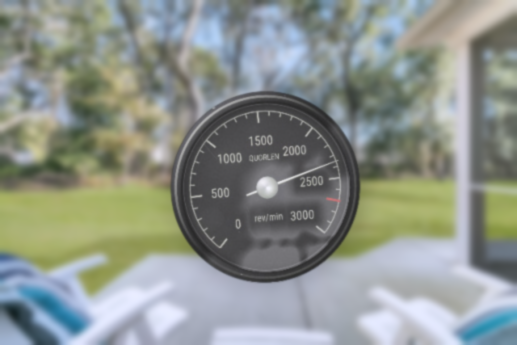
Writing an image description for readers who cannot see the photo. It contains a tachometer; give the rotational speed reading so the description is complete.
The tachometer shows 2350 rpm
